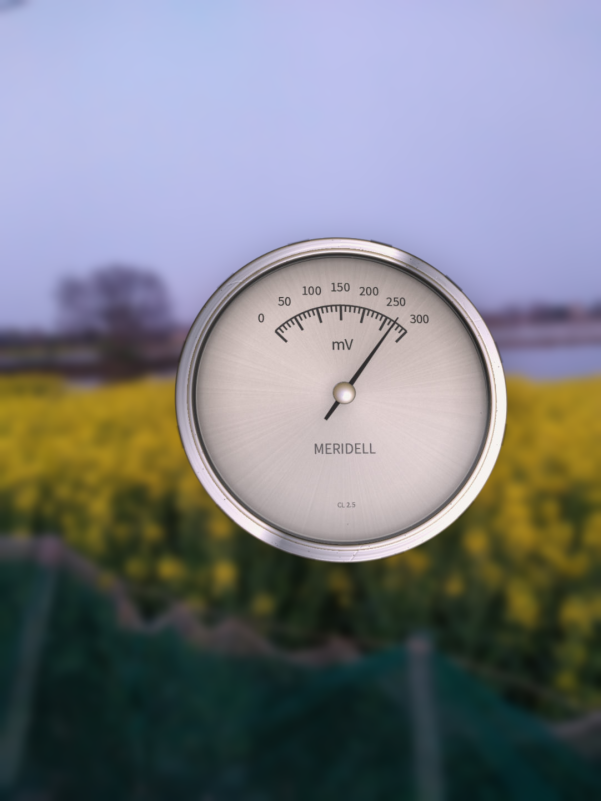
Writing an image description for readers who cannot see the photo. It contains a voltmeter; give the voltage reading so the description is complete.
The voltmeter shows 270 mV
